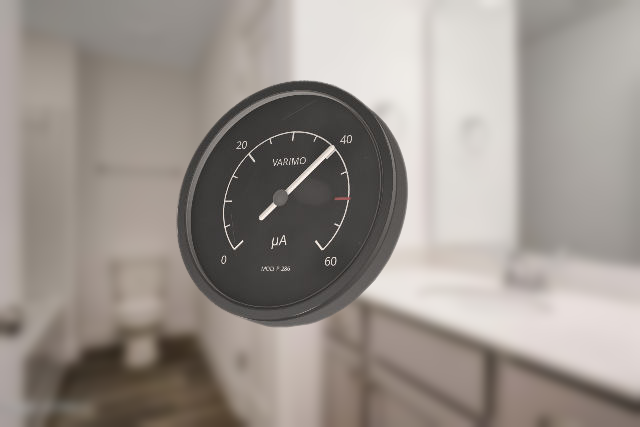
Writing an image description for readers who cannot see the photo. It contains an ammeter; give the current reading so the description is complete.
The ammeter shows 40 µA
